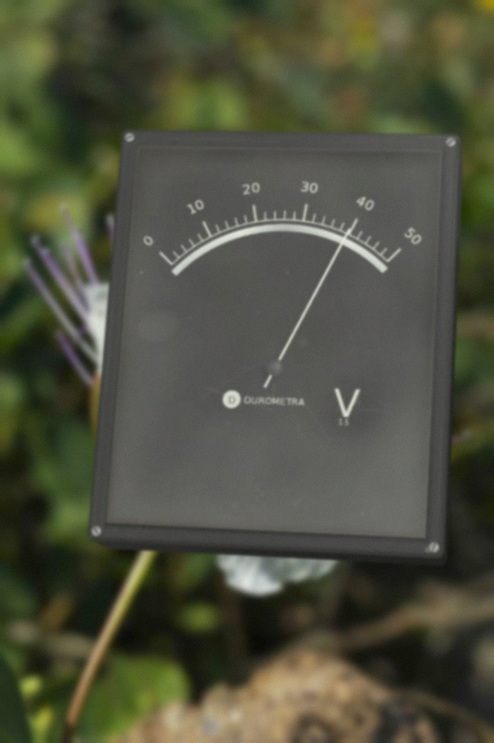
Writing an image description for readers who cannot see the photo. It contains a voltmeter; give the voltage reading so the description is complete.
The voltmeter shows 40 V
